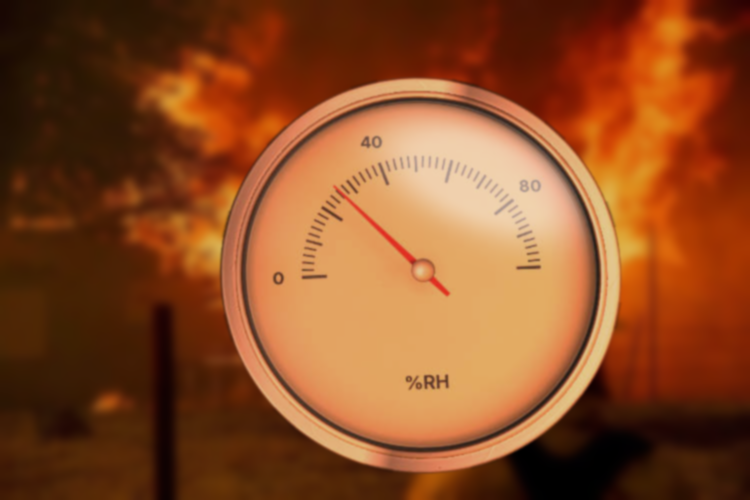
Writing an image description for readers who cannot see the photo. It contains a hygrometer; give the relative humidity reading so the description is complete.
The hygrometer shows 26 %
